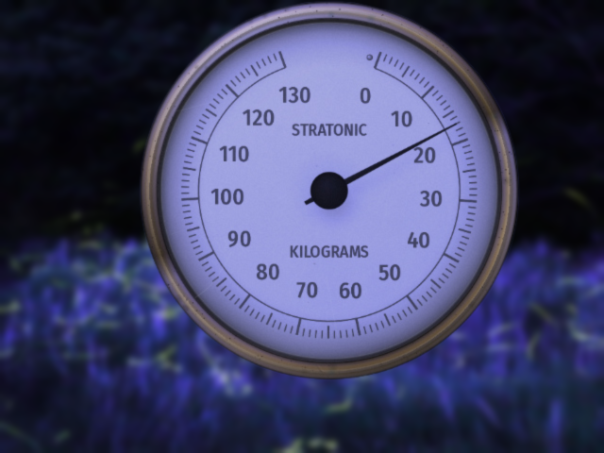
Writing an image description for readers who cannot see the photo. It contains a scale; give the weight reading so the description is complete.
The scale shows 17 kg
